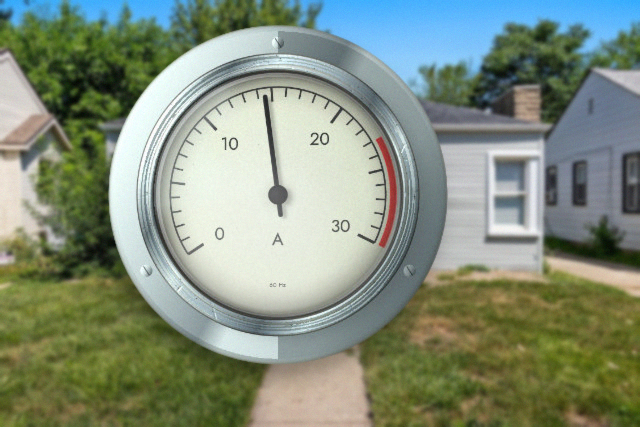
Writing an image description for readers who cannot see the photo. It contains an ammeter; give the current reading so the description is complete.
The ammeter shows 14.5 A
